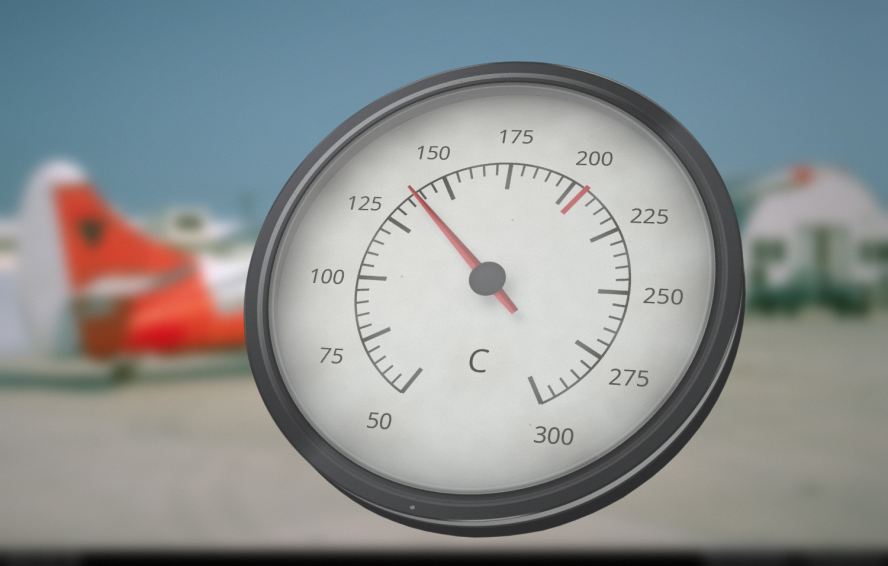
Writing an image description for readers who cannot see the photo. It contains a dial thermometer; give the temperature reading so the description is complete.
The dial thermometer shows 137.5 °C
